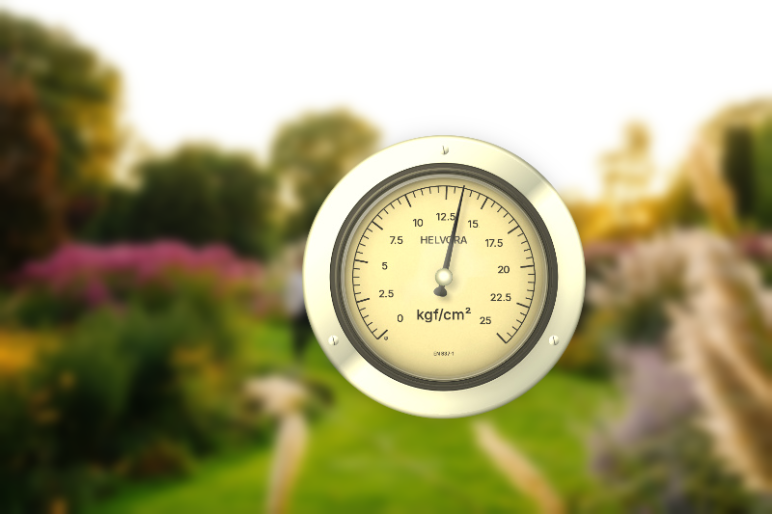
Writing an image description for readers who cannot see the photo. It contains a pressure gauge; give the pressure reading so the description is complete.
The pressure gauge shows 13.5 kg/cm²
